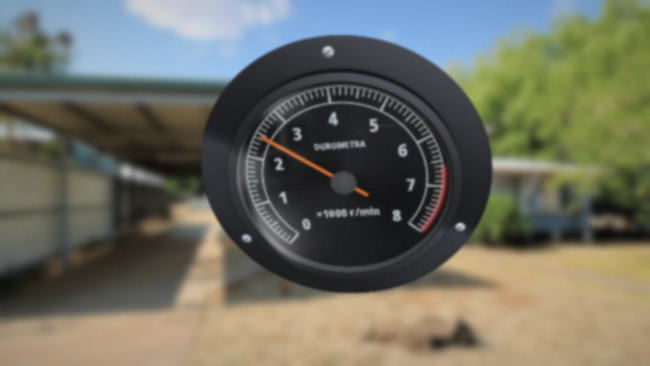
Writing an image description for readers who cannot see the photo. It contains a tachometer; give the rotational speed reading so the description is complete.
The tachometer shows 2500 rpm
